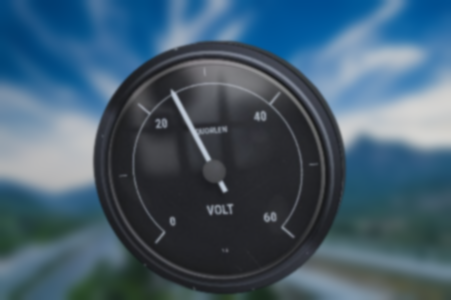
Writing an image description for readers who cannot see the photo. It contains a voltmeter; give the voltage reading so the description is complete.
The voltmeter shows 25 V
